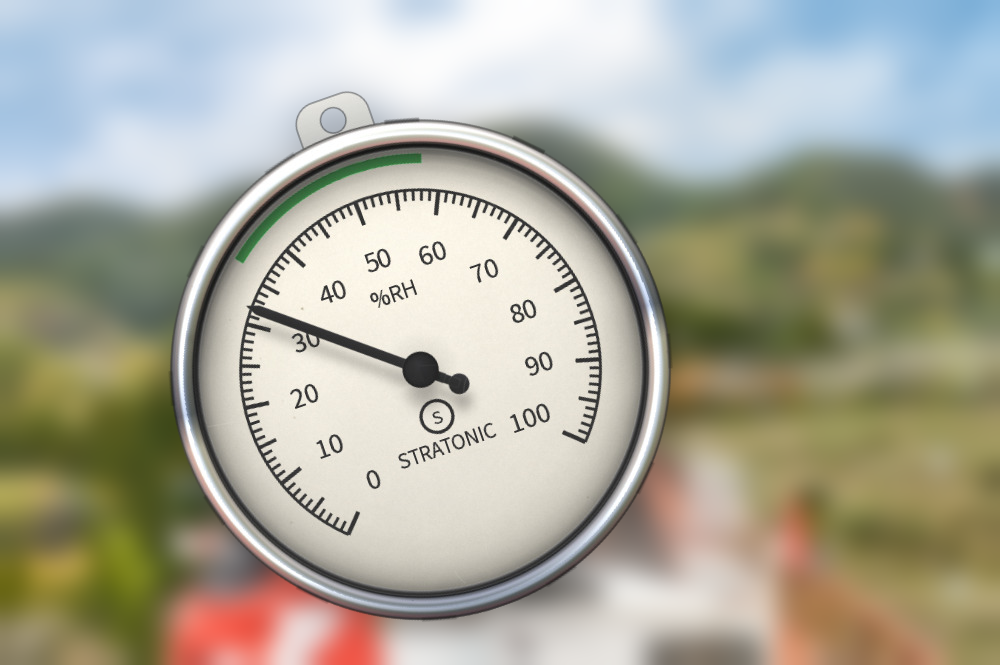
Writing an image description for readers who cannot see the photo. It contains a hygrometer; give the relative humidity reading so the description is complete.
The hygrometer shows 32 %
